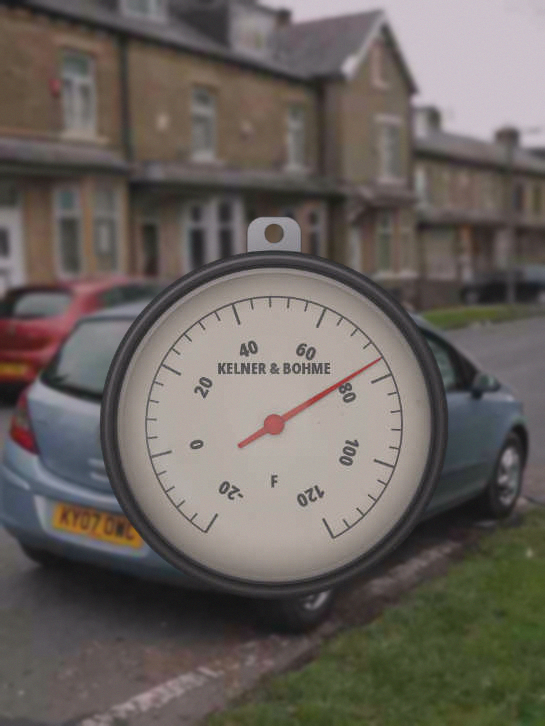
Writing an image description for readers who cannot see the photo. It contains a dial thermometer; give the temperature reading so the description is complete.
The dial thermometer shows 76 °F
